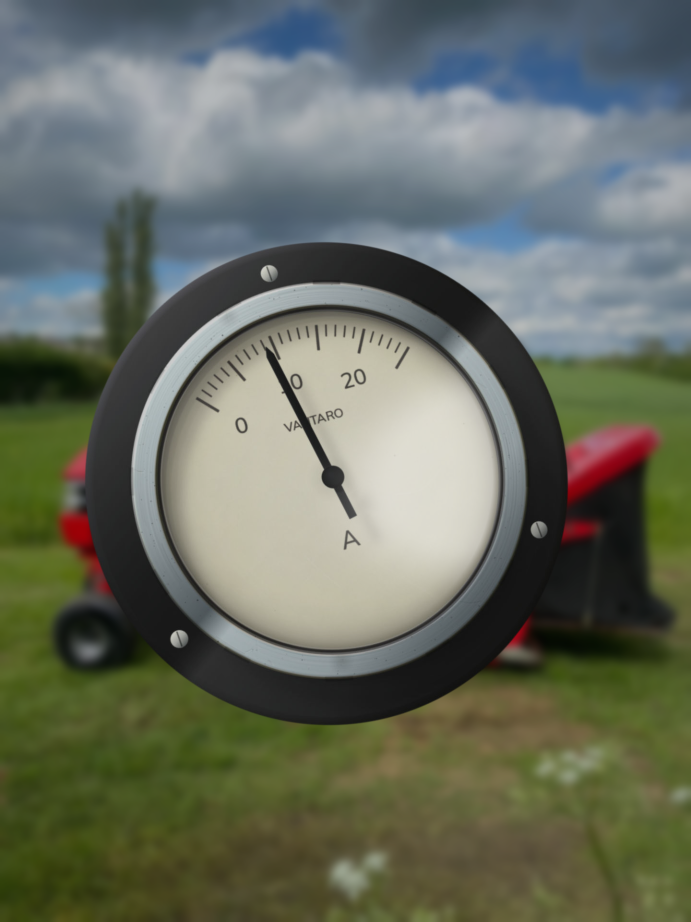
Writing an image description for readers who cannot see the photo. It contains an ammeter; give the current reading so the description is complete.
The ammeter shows 9 A
